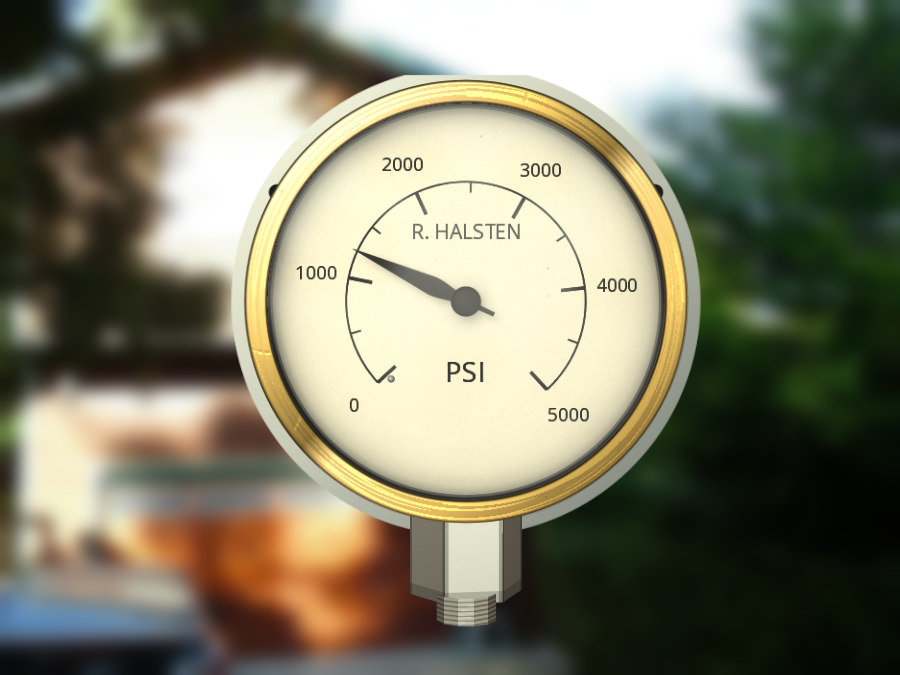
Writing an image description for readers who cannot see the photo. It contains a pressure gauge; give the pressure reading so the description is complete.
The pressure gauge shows 1250 psi
